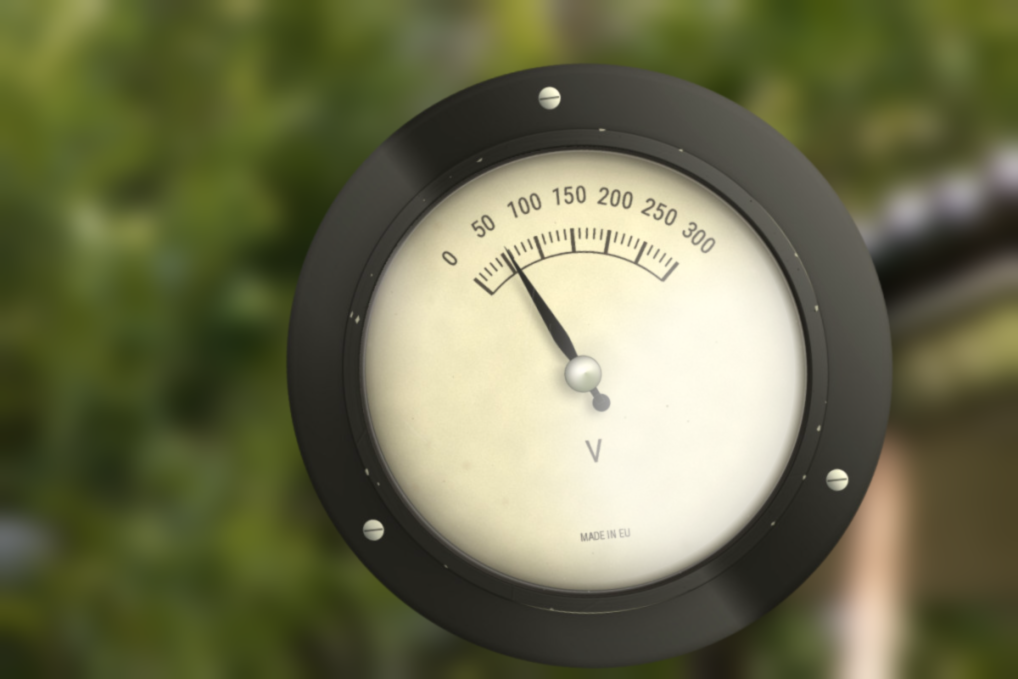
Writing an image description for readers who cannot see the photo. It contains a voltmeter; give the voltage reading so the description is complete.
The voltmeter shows 60 V
